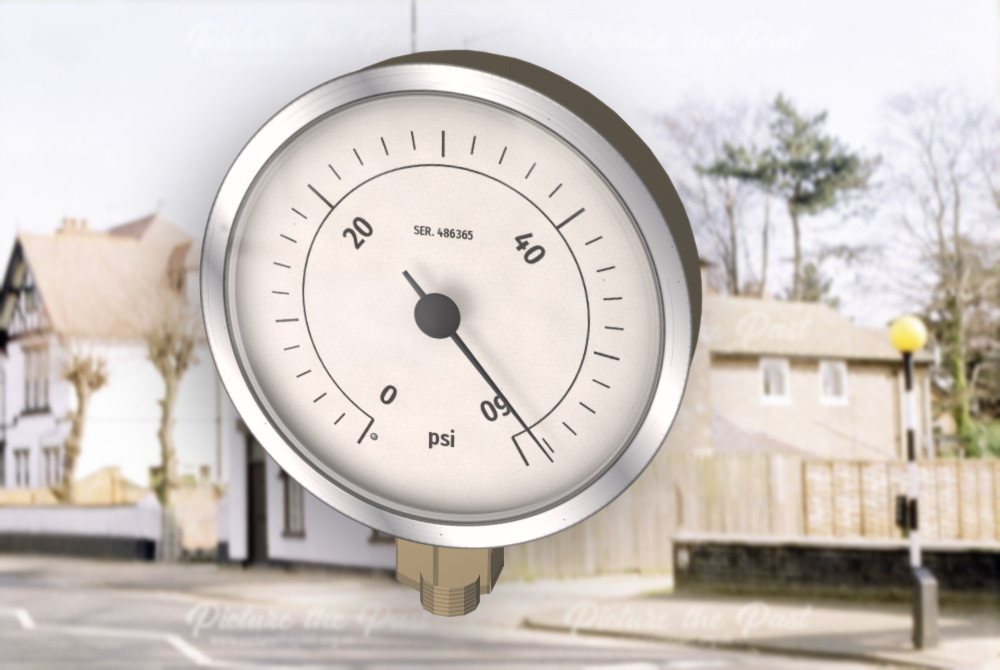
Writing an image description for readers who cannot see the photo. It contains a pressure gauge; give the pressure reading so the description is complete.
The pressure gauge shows 58 psi
